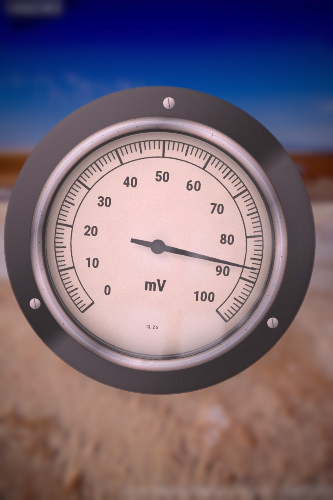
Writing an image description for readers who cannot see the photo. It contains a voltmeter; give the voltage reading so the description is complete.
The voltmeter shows 87 mV
